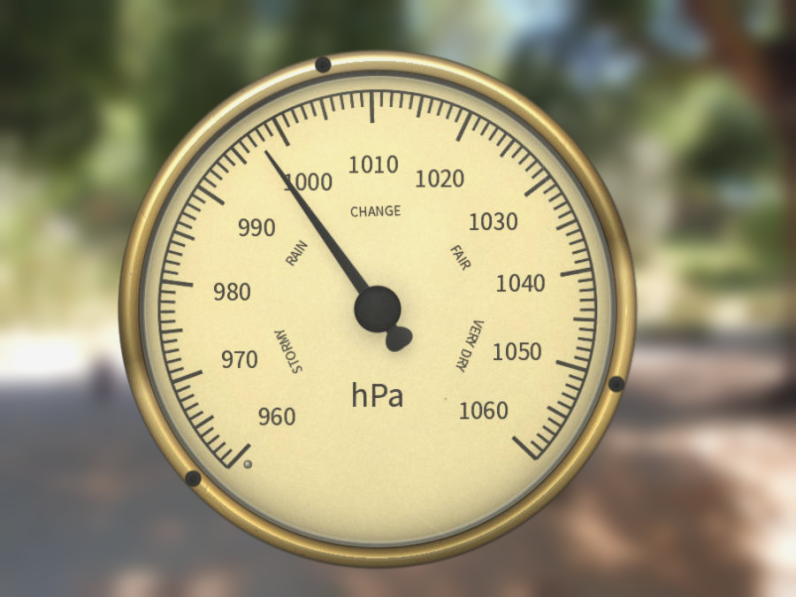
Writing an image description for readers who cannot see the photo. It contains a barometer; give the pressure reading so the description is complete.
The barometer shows 997.5 hPa
